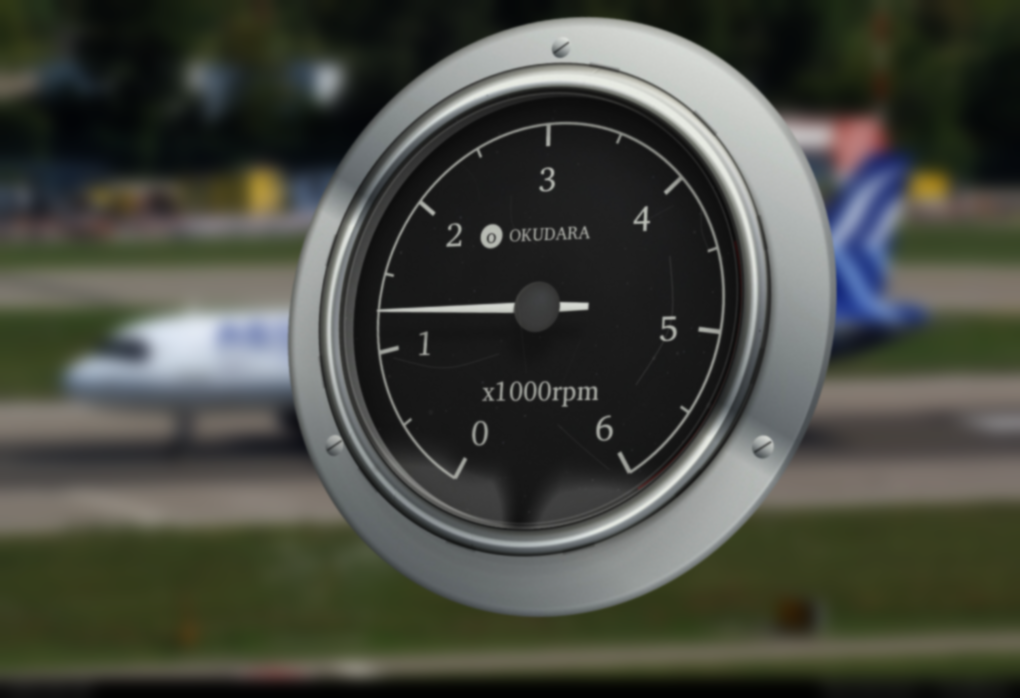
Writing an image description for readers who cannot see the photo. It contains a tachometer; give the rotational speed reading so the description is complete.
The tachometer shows 1250 rpm
